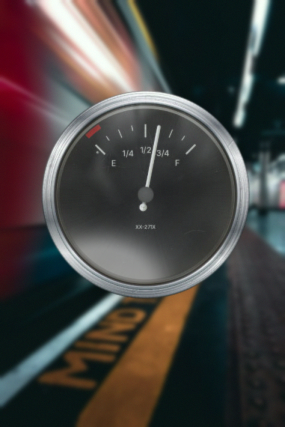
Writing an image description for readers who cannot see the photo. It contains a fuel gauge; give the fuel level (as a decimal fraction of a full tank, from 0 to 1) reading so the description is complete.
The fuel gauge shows 0.625
